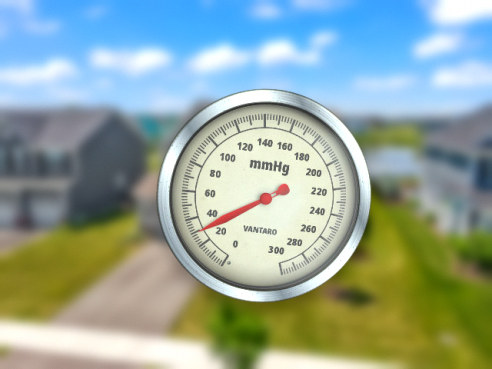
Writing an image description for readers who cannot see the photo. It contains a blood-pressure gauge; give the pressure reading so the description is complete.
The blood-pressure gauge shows 30 mmHg
